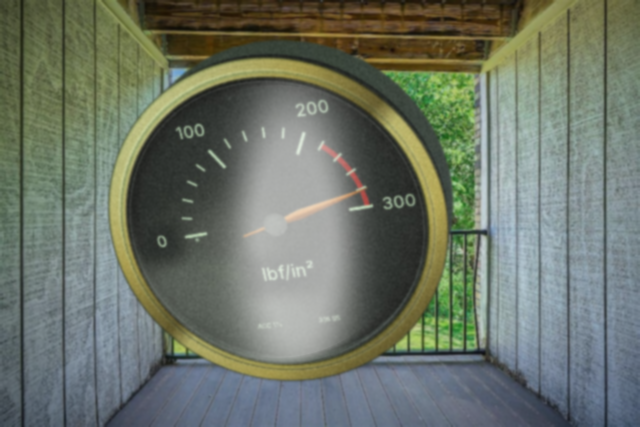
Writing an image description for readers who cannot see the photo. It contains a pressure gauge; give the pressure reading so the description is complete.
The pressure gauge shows 280 psi
